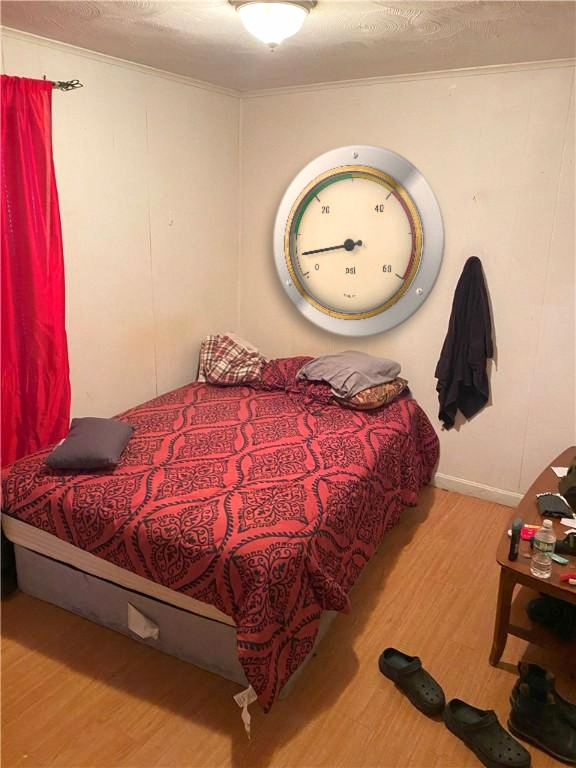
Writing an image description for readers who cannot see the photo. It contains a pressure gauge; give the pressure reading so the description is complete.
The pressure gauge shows 5 psi
